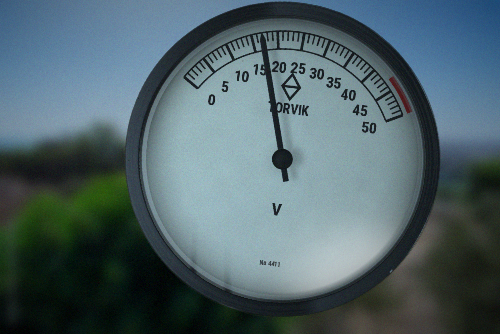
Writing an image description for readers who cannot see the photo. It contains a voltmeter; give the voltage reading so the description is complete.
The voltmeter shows 17 V
